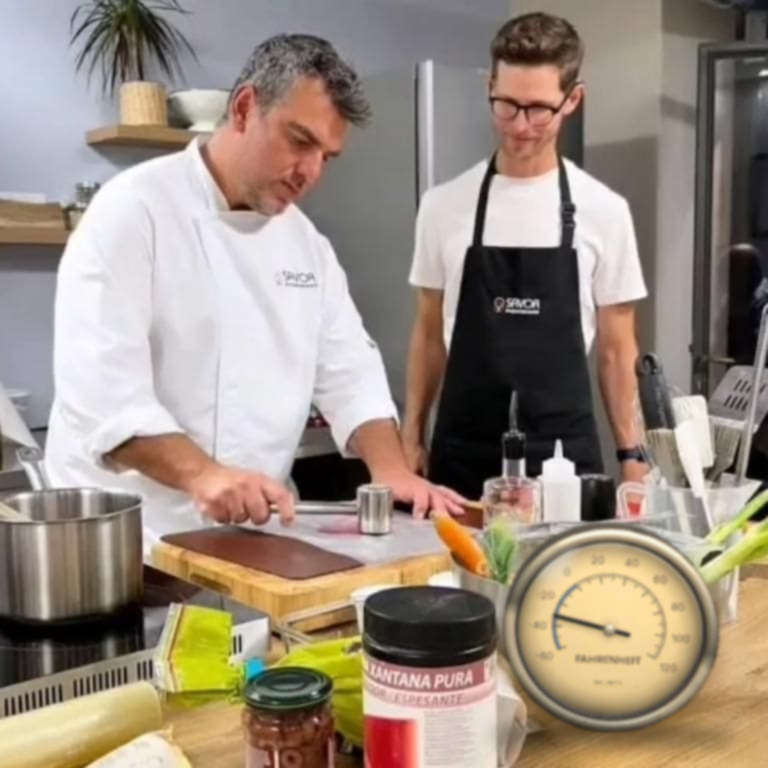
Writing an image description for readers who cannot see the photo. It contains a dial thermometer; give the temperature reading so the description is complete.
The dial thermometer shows -30 °F
